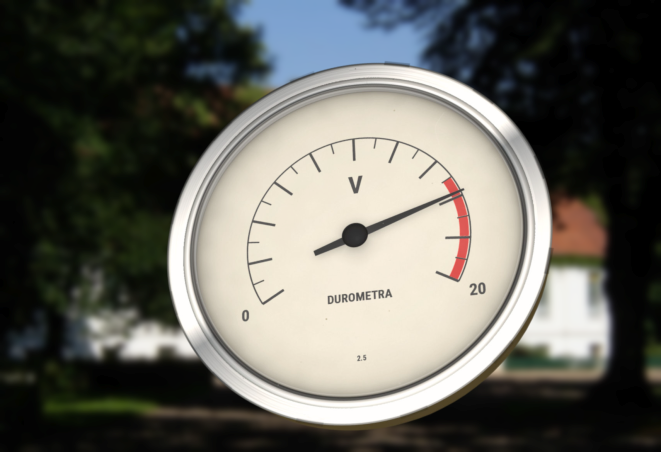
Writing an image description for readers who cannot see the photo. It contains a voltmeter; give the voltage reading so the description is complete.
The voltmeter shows 16 V
